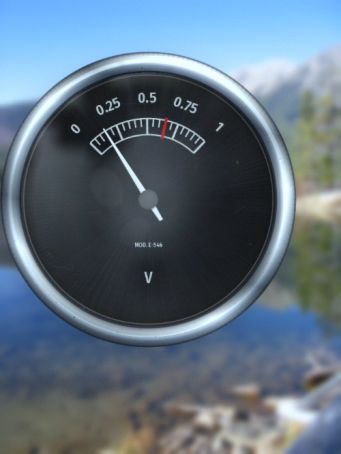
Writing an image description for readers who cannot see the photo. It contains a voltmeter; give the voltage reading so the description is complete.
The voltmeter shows 0.15 V
